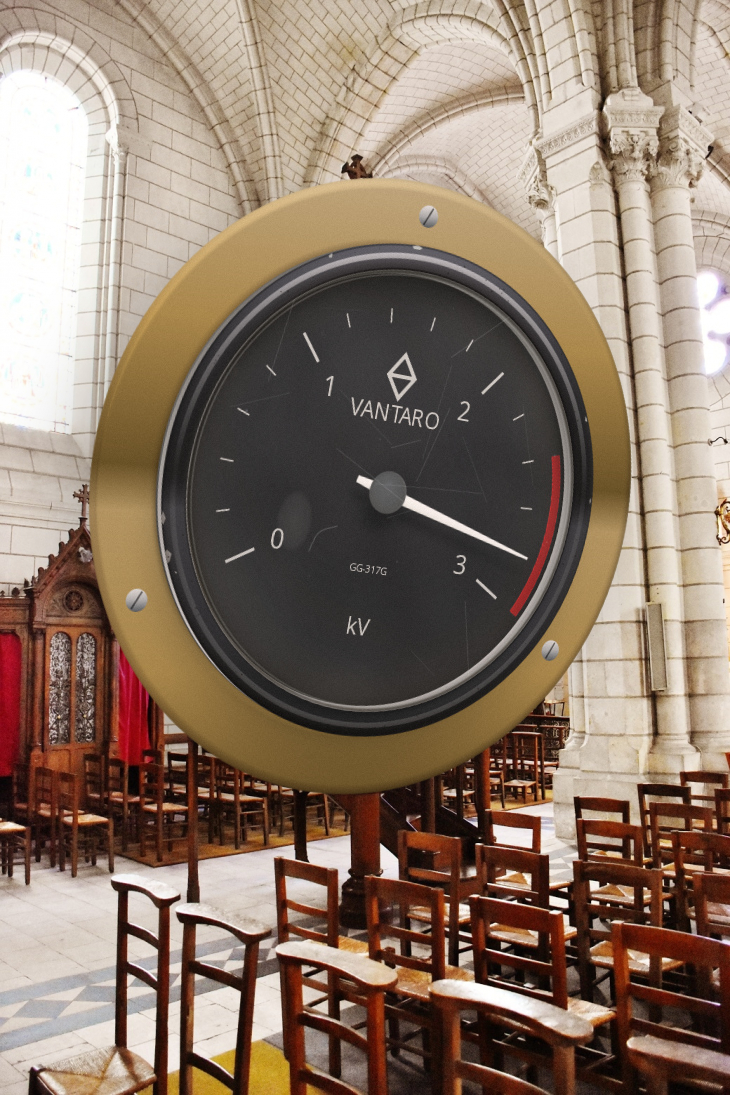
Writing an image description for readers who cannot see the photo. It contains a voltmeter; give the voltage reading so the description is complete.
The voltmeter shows 2.8 kV
